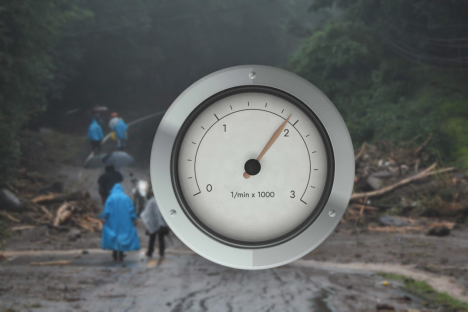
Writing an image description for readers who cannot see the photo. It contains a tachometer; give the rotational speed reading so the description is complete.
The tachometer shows 1900 rpm
